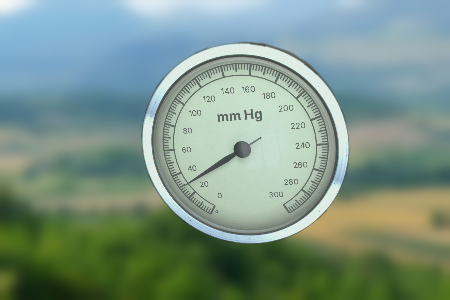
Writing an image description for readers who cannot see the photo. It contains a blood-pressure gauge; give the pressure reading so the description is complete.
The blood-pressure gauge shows 30 mmHg
